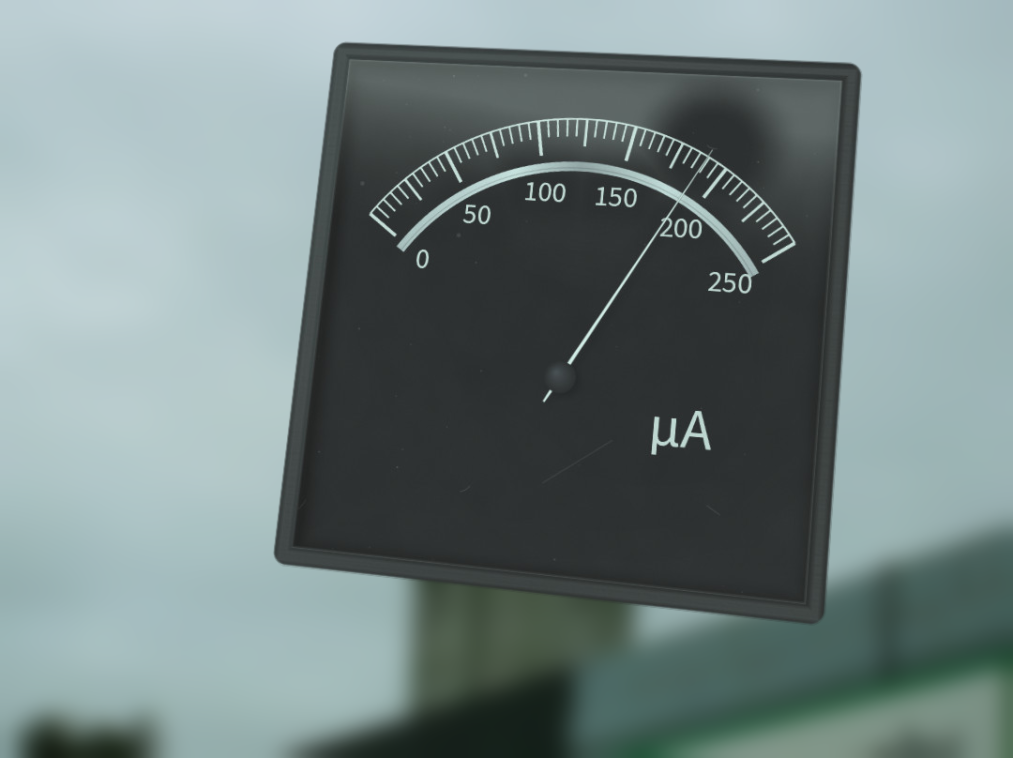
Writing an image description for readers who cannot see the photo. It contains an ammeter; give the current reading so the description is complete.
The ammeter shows 190 µA
